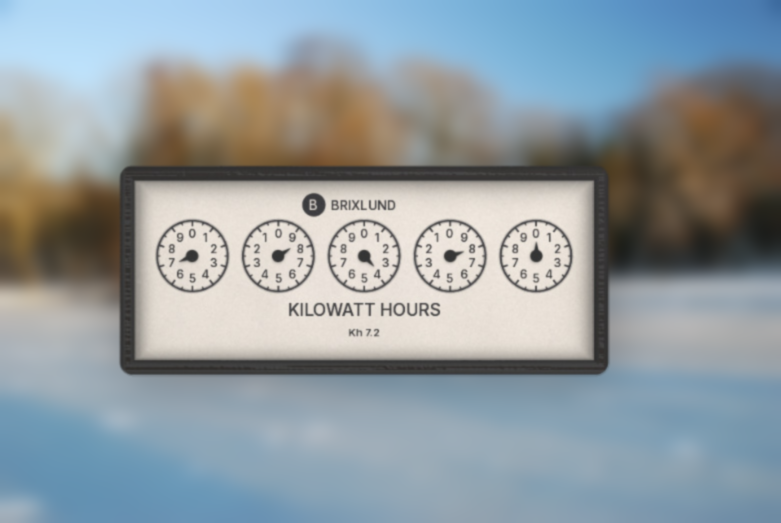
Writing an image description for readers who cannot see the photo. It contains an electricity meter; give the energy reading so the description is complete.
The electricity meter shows 68380 kWh
